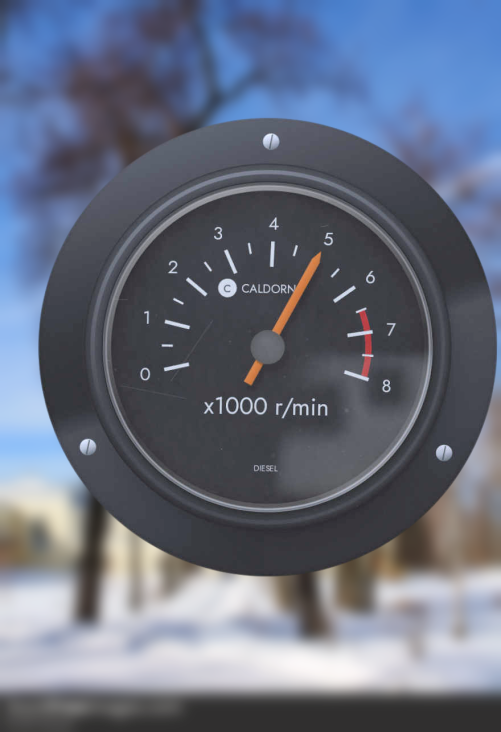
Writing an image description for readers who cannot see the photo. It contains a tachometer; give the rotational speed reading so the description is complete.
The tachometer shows 5000 rpm
